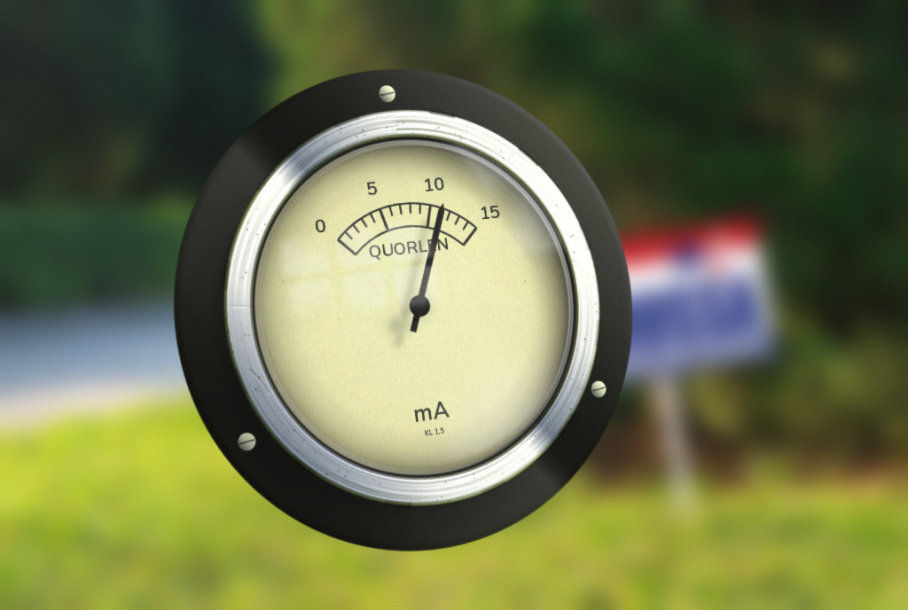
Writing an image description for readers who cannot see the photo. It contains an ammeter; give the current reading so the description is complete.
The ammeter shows 11 mA
